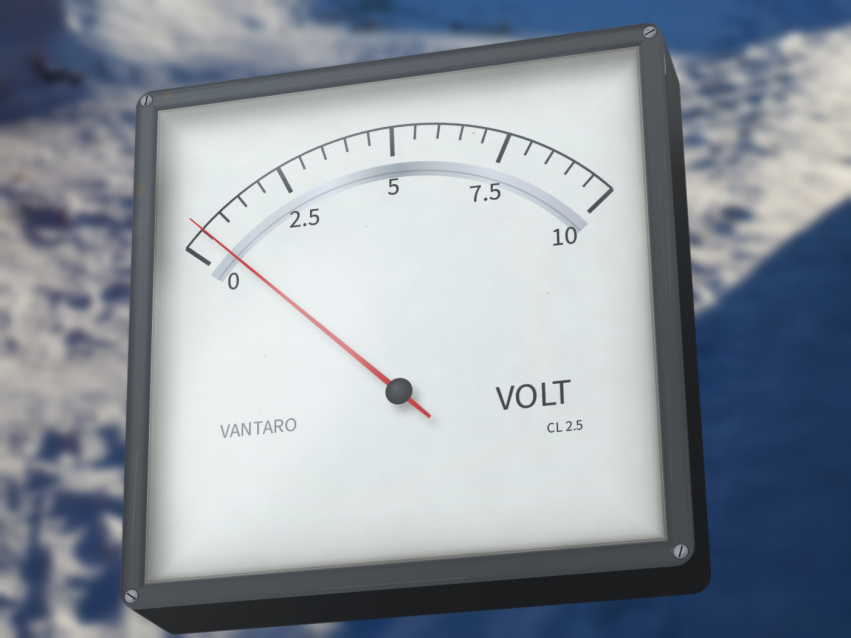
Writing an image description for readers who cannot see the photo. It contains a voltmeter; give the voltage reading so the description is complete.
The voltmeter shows 0.5 V
